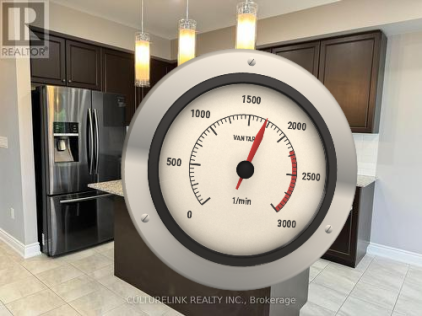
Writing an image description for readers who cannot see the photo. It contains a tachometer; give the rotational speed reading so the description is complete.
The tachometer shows 1700 rpm
